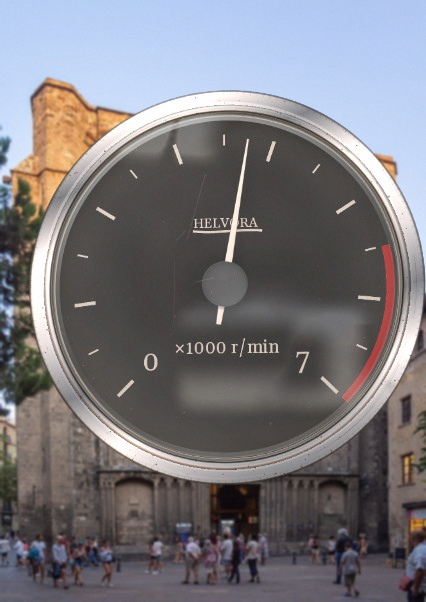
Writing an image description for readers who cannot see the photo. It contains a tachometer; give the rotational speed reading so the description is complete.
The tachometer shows 3750 rpm
